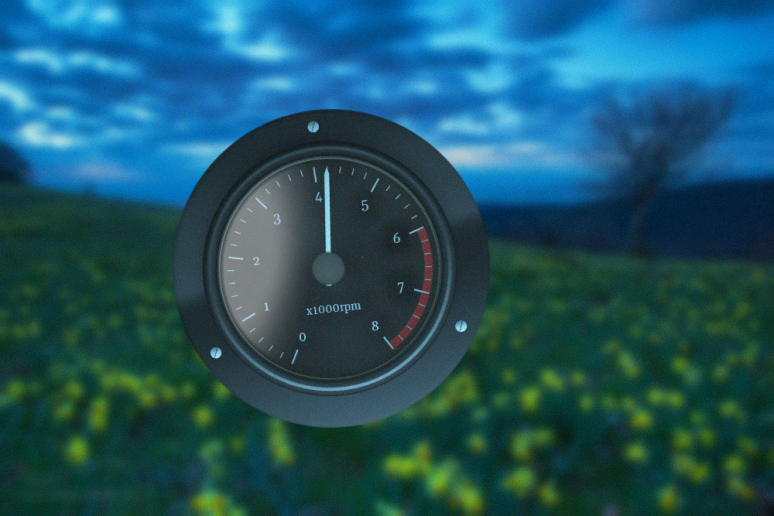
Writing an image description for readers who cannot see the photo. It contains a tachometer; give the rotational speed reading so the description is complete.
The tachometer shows 4200 rpm
